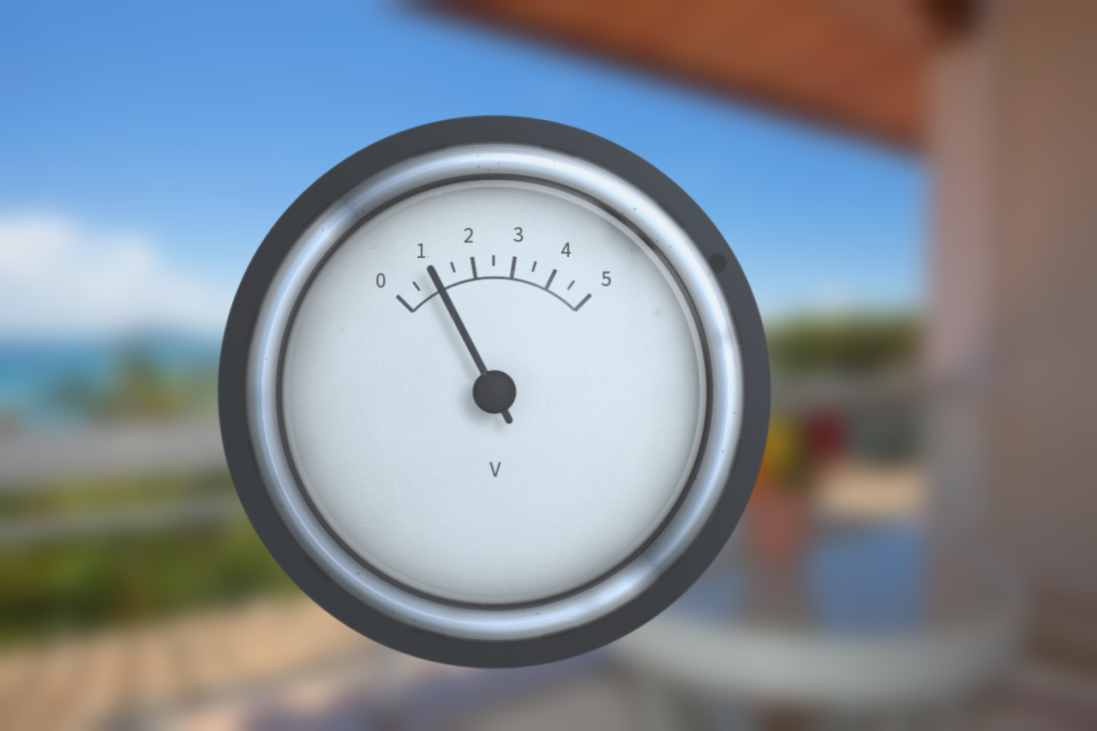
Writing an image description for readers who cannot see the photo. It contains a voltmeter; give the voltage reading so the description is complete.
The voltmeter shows 1 V
